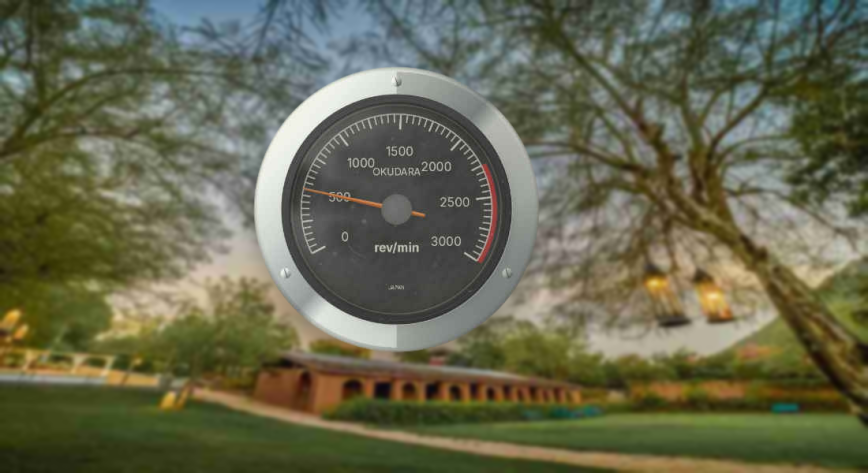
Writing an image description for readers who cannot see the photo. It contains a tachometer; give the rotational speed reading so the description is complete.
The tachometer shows 500 rpm
